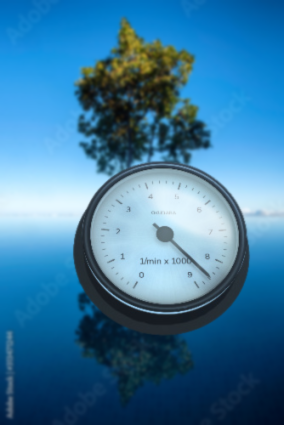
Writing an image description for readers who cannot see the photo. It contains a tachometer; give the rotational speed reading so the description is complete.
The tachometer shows 8600 rpm
